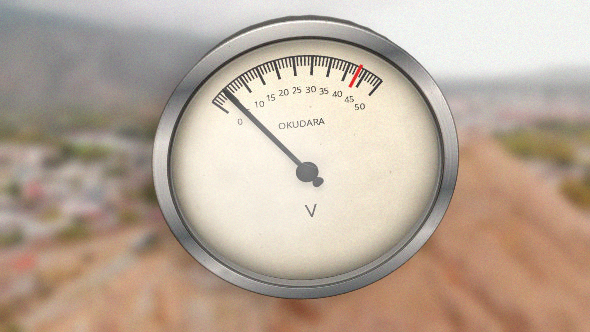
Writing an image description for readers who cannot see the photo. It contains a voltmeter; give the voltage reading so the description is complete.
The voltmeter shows 5 V
